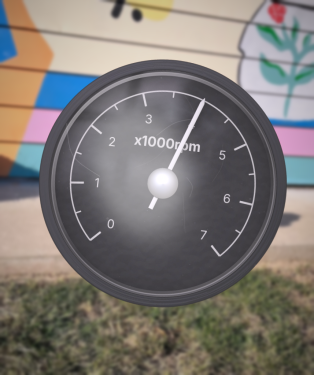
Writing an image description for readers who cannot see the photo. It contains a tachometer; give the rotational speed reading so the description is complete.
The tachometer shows 4000 rpm
